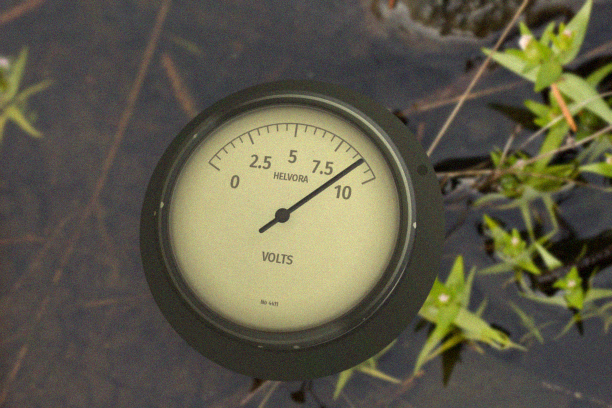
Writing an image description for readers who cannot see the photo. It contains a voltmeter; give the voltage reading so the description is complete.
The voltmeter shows 9 V
